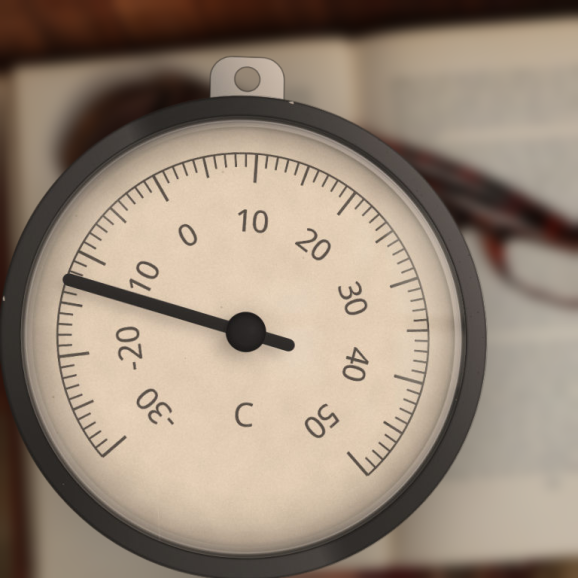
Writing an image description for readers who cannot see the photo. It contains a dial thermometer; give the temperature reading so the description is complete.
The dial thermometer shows -13 °C
